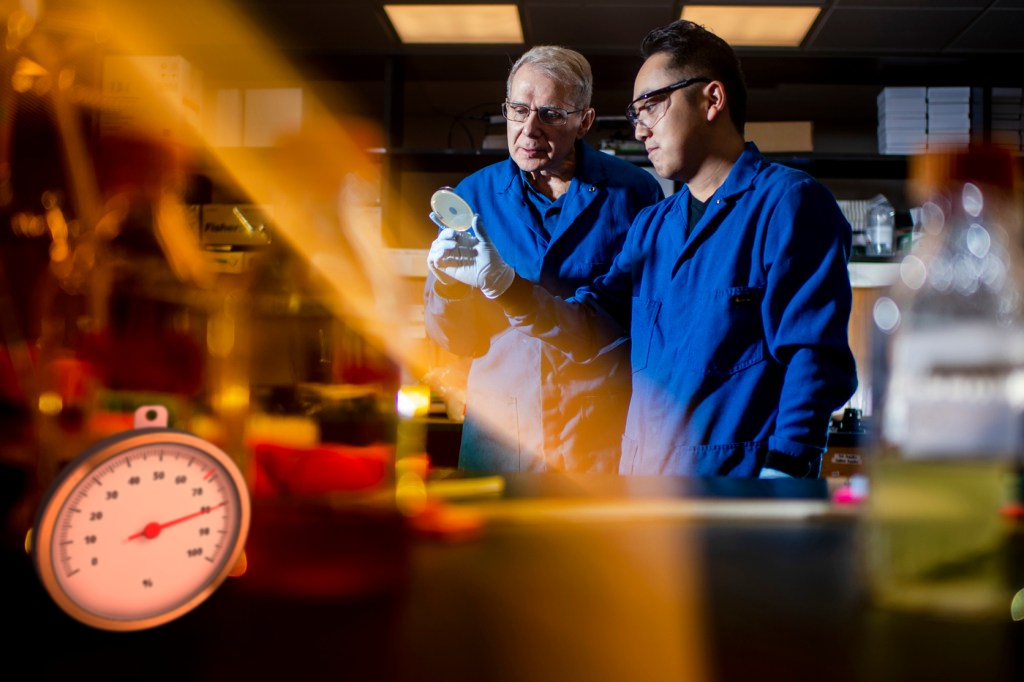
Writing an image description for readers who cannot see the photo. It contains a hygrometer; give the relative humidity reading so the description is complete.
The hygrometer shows 80 %
